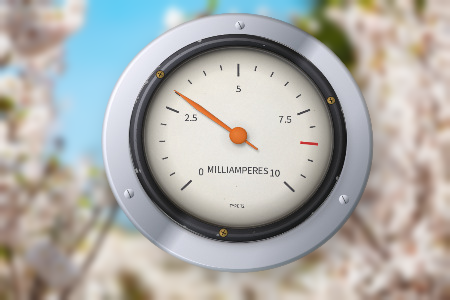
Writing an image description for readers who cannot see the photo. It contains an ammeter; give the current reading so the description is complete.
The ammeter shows 3 mA
